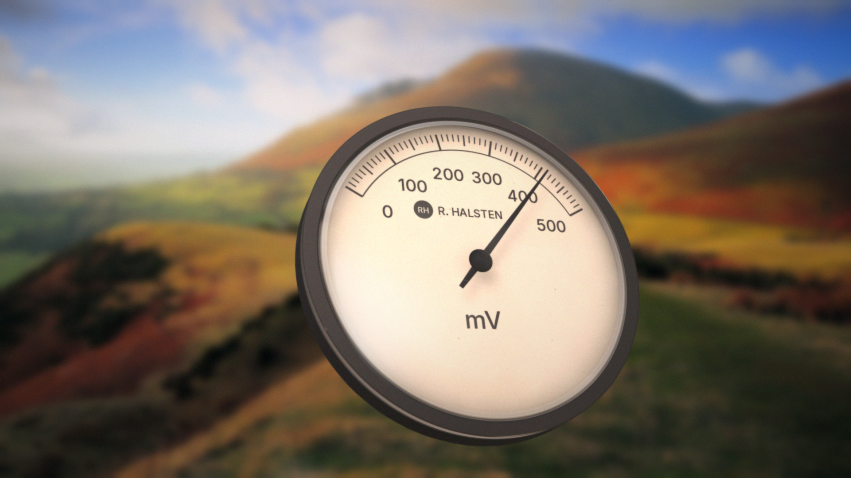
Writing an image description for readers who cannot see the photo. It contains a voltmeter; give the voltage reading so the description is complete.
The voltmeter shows 410 mV
